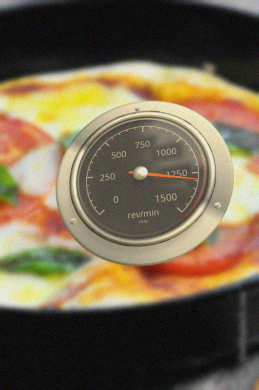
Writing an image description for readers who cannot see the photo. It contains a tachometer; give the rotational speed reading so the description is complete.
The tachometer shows 1300 rpm
